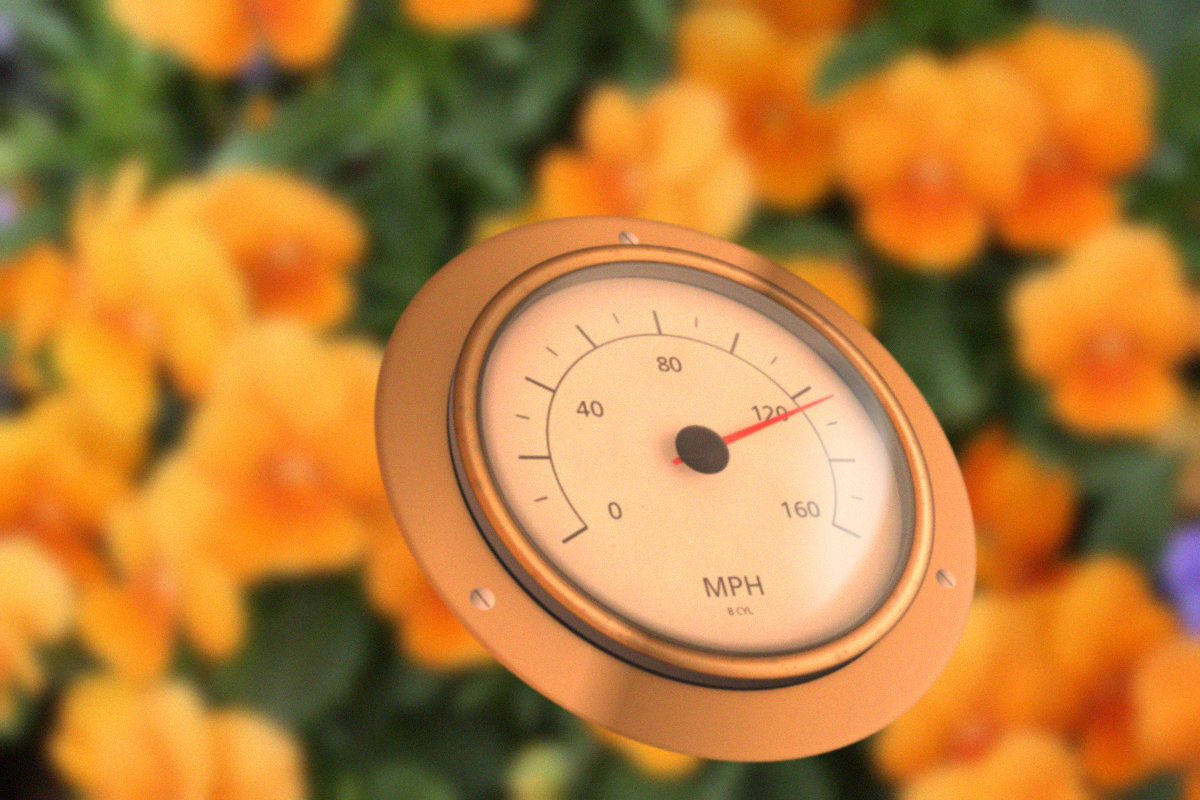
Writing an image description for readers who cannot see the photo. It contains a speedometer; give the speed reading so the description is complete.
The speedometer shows 125 mph
